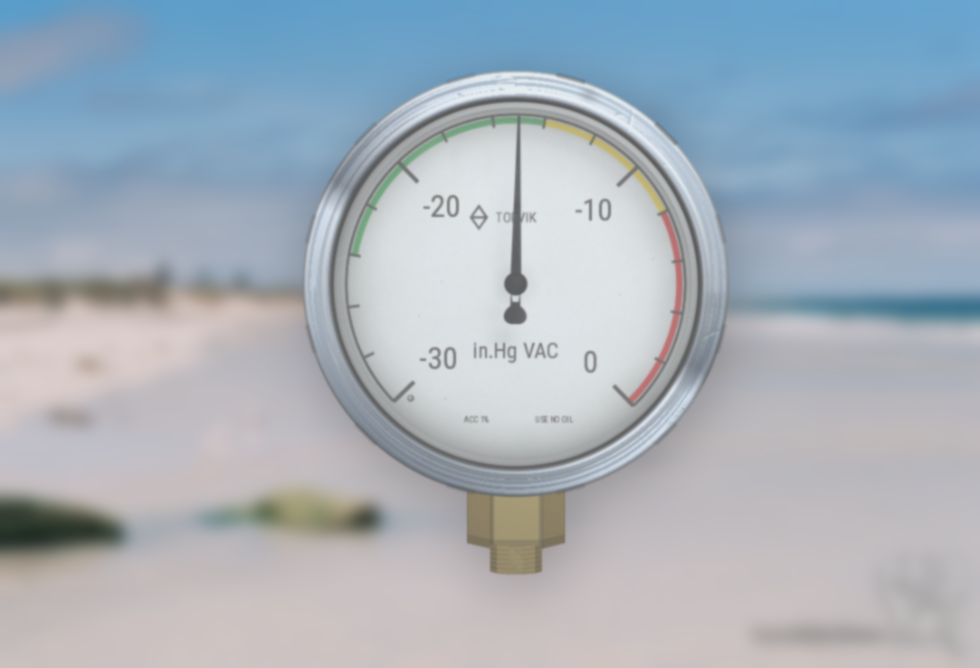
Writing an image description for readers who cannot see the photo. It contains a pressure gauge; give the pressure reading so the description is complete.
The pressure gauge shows -15 inHg
